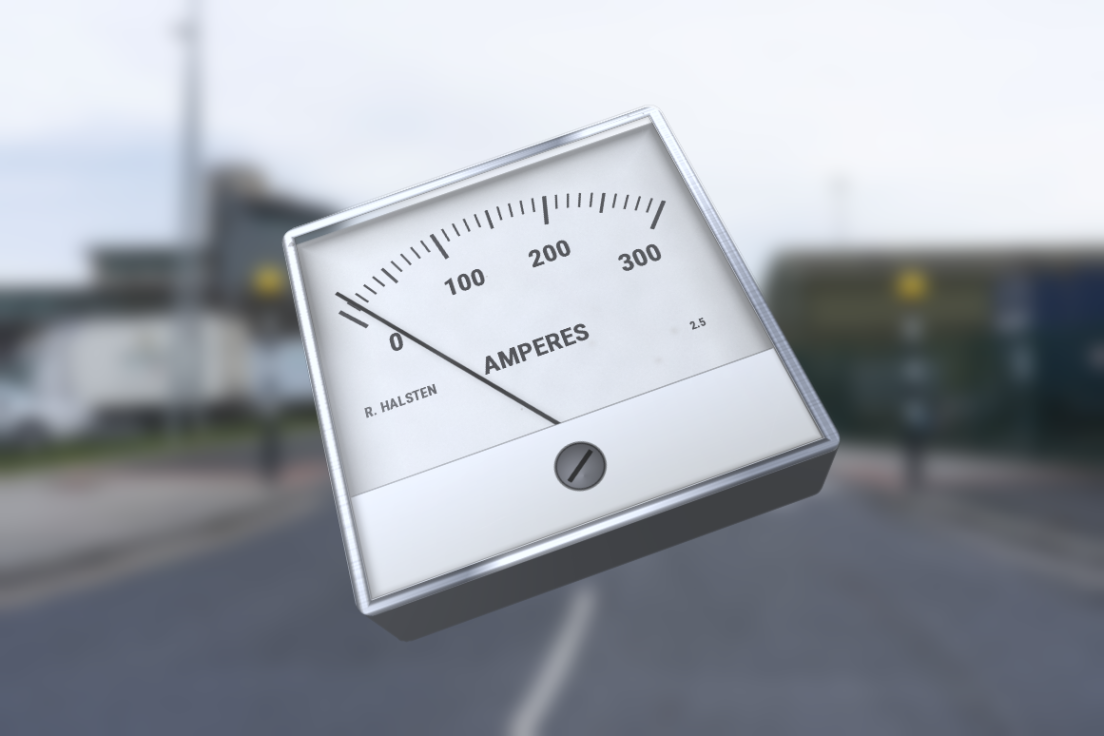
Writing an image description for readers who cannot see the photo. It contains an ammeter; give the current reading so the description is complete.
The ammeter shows 10 A
